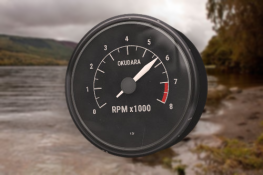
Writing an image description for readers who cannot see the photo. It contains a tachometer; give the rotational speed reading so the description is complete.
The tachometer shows 5750 rpm
